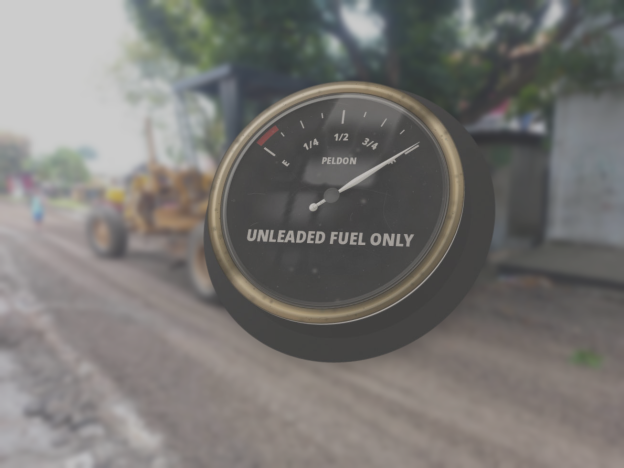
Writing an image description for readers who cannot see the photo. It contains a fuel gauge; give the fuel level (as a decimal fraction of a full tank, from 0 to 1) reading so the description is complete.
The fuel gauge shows 1
